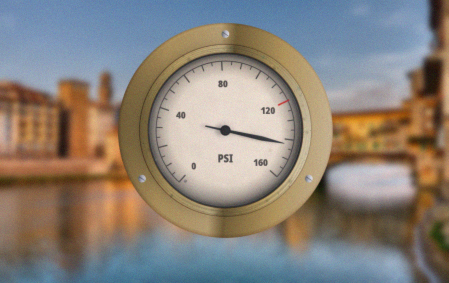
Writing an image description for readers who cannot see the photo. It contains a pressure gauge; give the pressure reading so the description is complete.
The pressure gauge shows 142.5 psi
